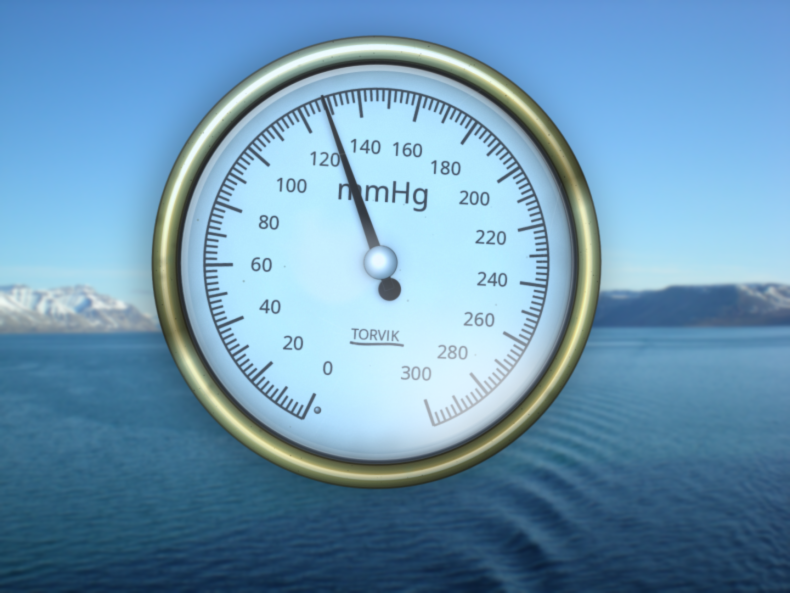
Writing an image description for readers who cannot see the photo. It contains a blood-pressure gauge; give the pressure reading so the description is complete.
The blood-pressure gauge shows 128 mmHg
